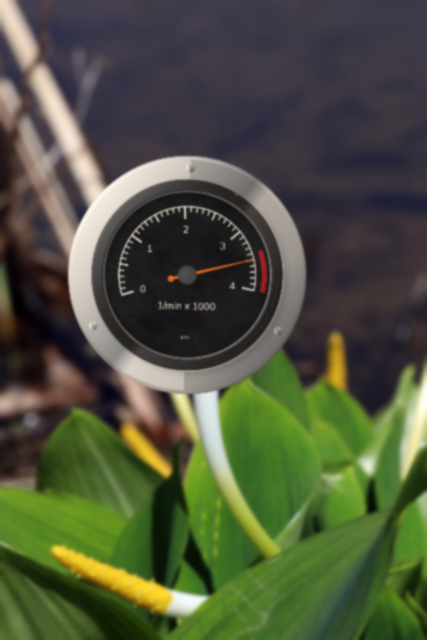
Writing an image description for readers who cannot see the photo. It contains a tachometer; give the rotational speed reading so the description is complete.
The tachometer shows 3500 rpm
